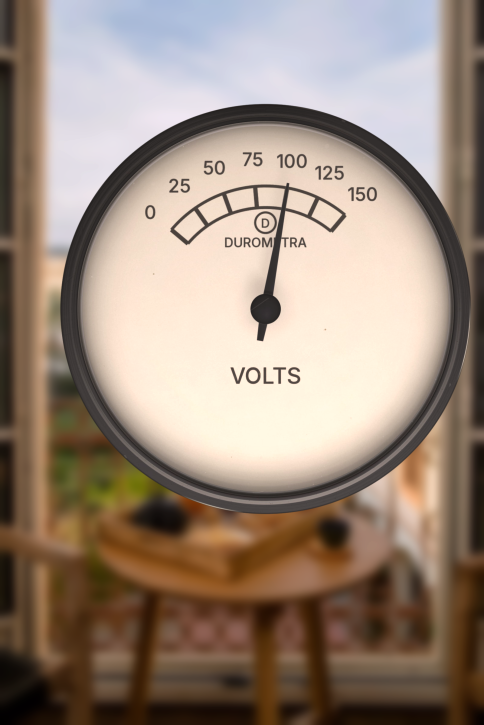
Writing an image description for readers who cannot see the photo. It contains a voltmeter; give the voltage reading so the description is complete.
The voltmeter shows 100 V
